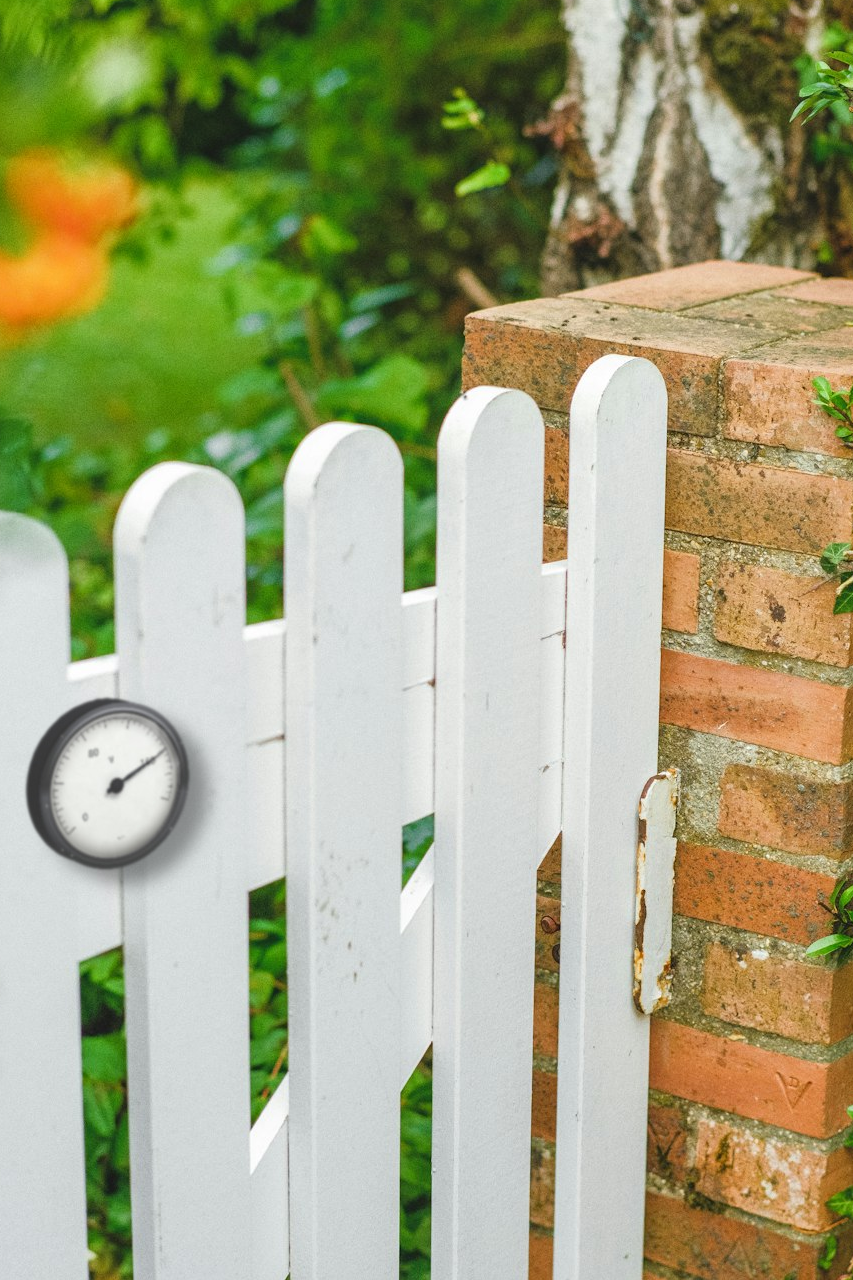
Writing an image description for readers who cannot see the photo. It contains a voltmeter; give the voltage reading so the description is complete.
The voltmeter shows 160 V
